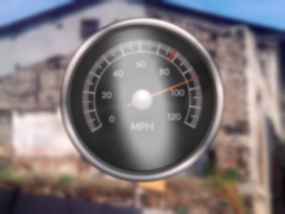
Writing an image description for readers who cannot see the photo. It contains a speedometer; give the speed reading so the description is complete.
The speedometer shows 95 mph
